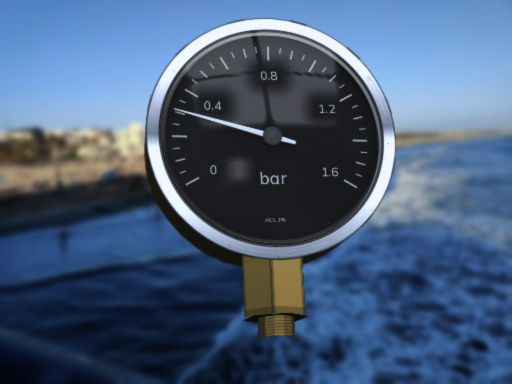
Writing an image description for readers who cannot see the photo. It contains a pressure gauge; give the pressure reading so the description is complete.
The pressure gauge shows 0.3 bar
